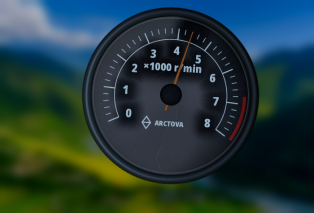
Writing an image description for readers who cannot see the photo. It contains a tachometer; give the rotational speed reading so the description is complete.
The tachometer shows 4400 rpm
